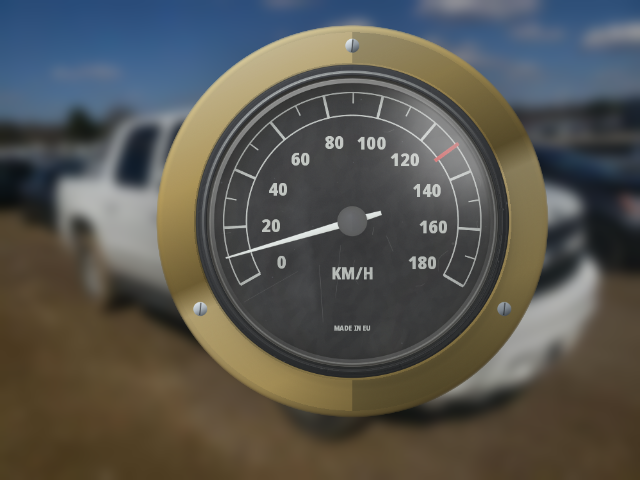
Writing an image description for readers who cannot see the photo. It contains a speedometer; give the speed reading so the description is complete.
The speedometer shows 10 km/h
